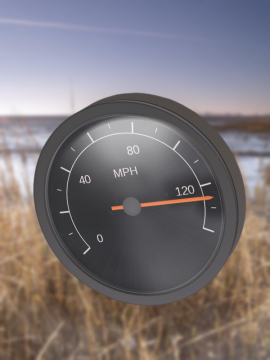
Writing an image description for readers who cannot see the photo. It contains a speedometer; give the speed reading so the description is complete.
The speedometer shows 125 mph
